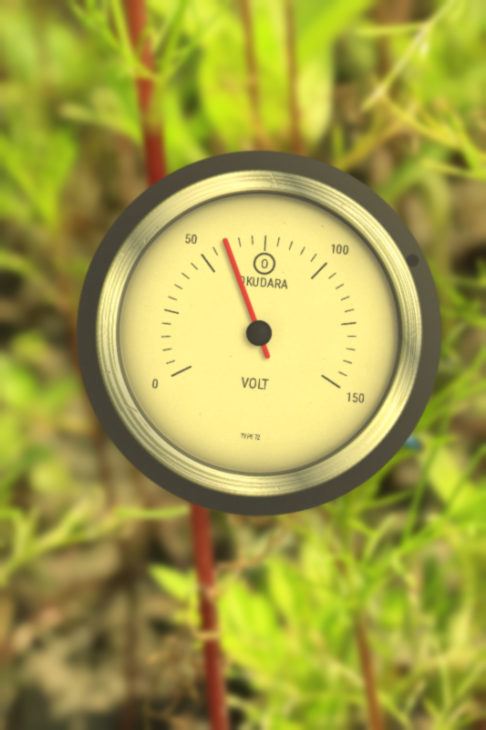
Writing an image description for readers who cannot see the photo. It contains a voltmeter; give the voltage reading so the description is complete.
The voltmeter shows 60 V
